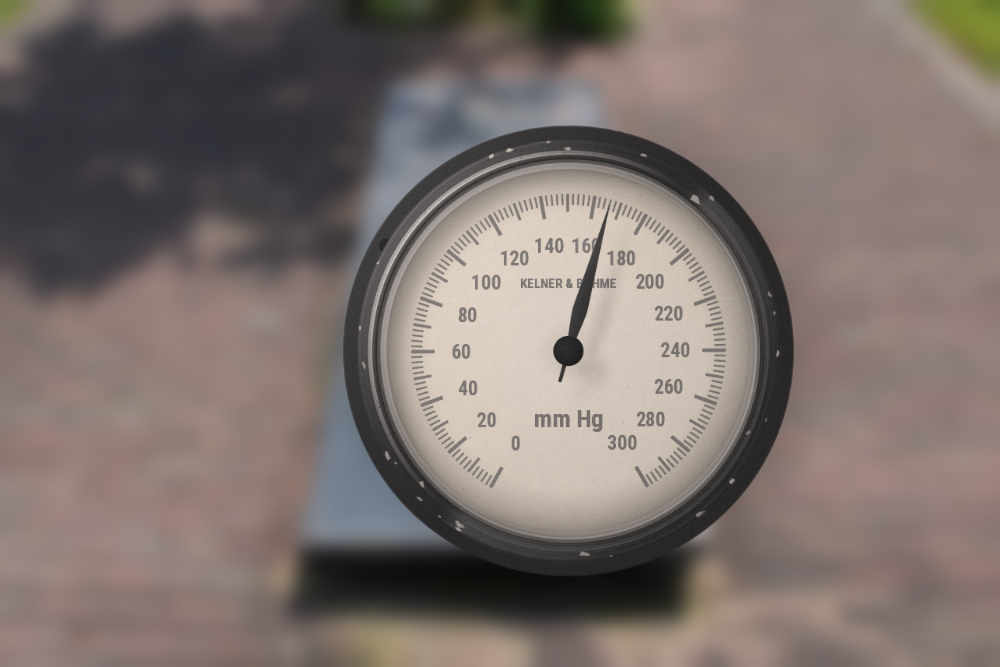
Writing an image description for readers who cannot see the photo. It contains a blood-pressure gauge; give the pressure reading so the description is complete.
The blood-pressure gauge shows 166 mmHg
